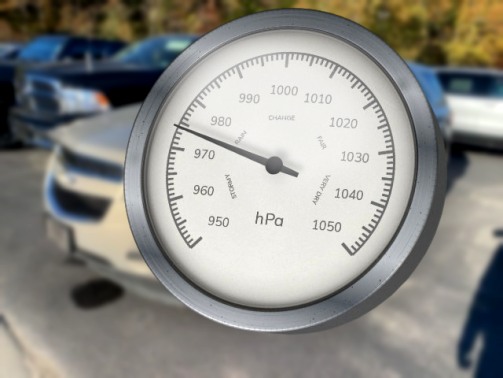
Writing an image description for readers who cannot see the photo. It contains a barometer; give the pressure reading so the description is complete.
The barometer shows 974 hPa
